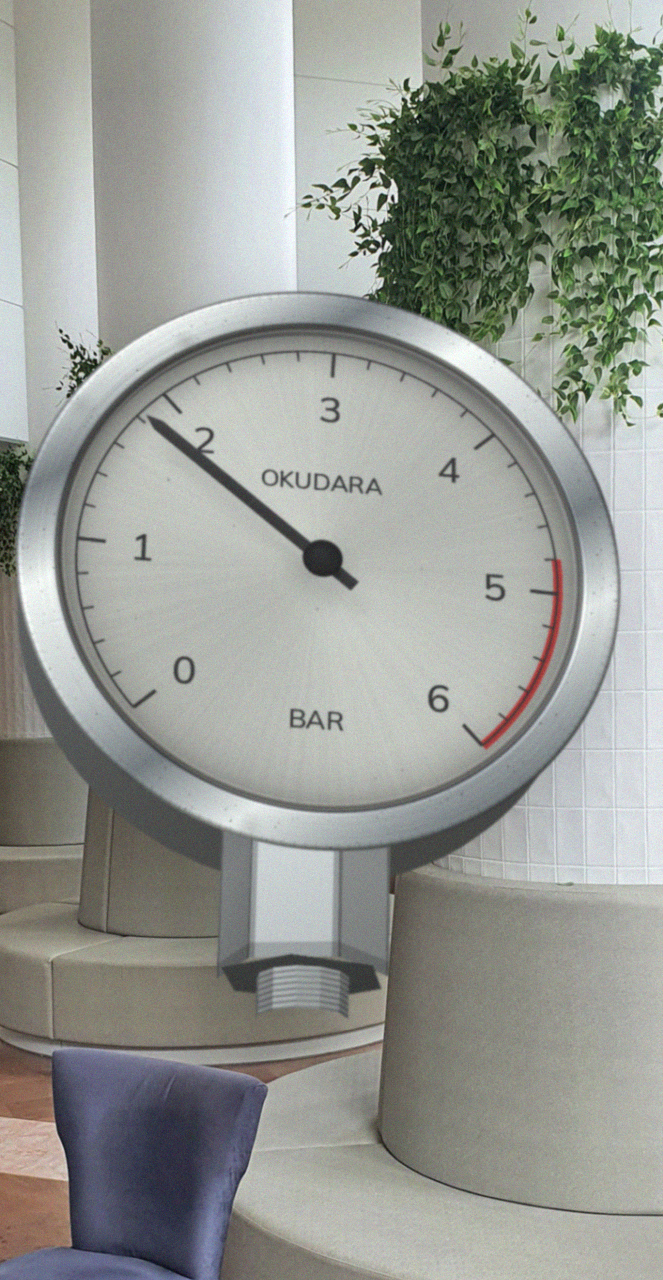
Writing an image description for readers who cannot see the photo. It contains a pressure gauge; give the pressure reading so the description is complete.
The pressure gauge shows 1.8 bar
